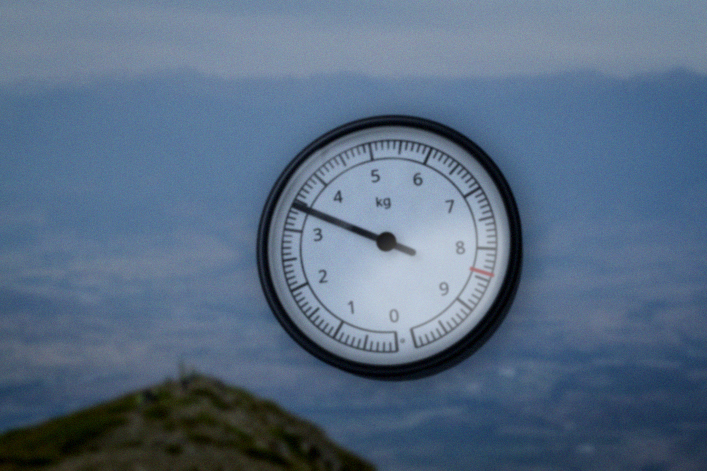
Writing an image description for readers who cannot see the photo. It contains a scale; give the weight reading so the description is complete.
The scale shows 3.4 kg
